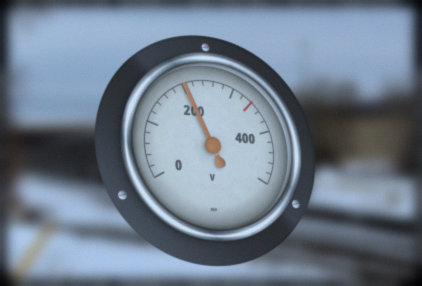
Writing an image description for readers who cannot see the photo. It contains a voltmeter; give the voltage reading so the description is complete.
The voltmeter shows 200 V
